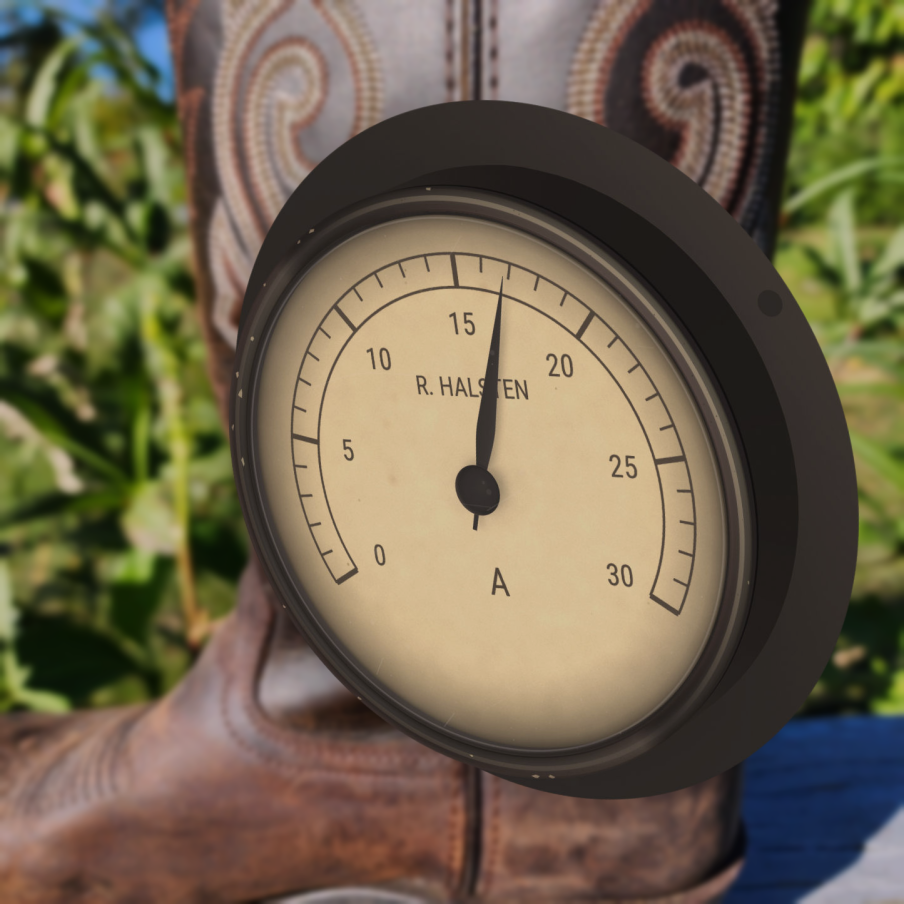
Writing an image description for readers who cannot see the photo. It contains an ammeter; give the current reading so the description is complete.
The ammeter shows 17 A
